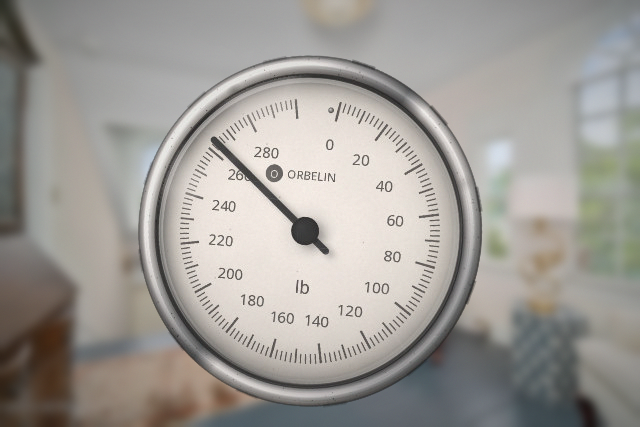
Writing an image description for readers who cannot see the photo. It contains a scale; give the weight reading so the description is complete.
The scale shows 264 lb
